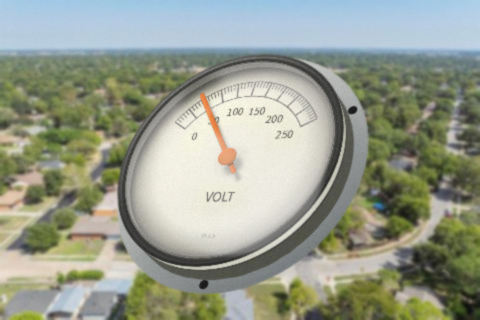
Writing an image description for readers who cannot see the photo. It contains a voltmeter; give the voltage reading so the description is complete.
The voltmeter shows 50 V
